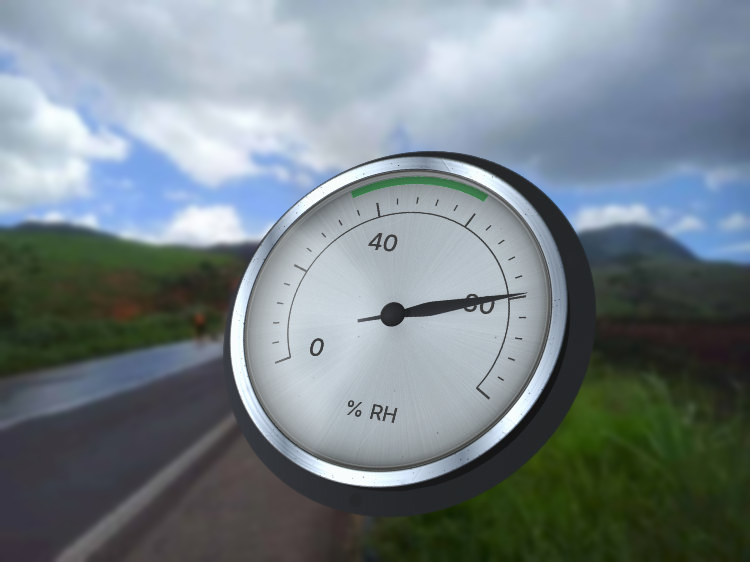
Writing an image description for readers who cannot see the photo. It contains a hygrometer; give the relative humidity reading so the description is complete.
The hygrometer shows 80 %
